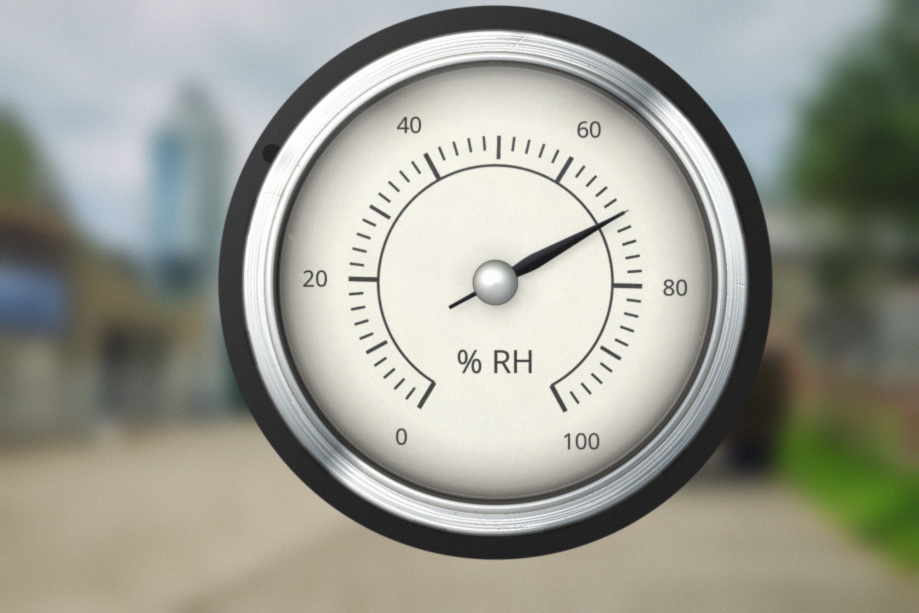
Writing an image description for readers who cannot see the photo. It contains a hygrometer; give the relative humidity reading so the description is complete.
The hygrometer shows 70 %
